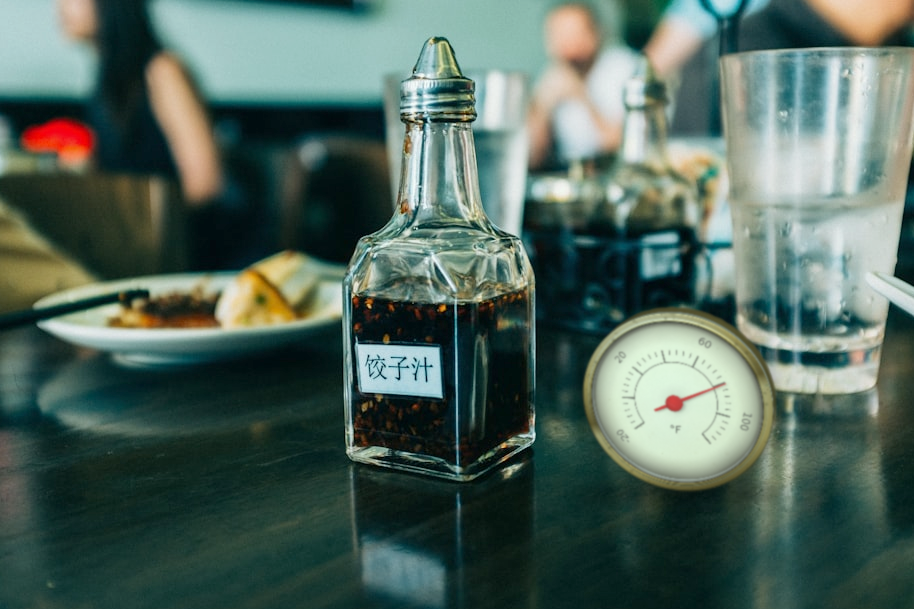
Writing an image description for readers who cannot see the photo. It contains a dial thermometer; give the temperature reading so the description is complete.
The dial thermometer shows 80 °F
